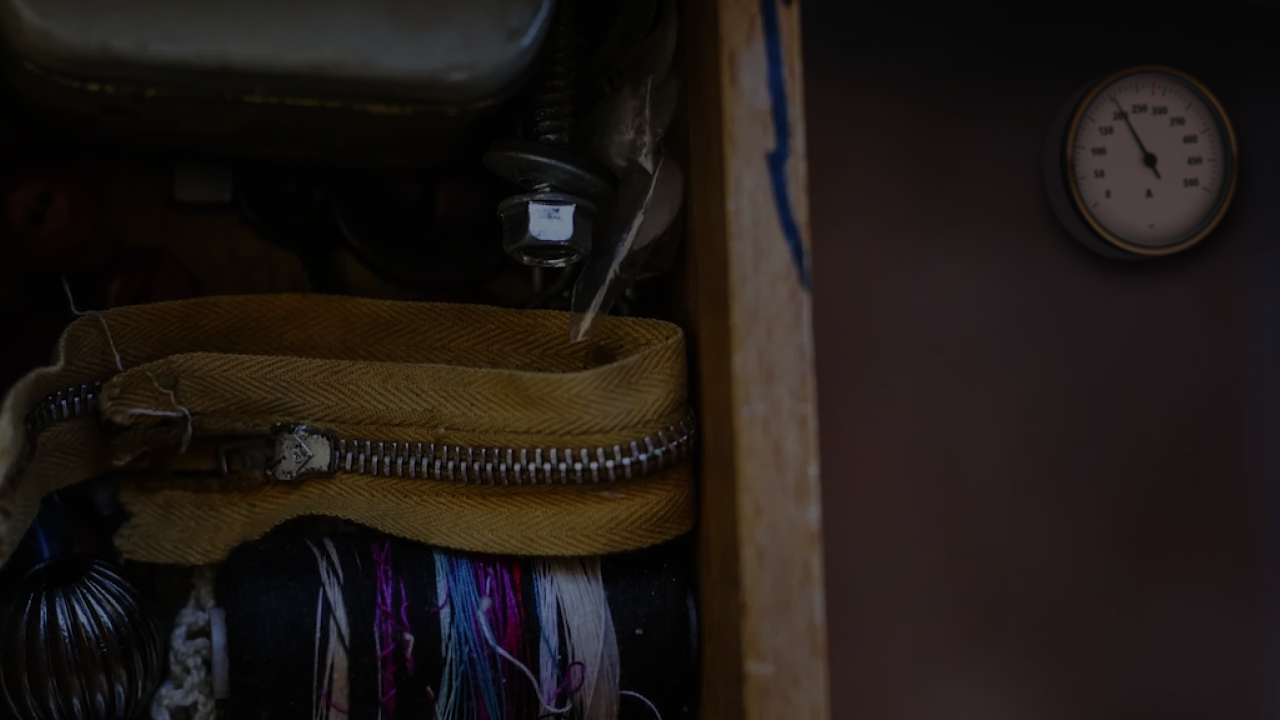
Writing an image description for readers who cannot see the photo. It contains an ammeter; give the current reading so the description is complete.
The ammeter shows 200 A
